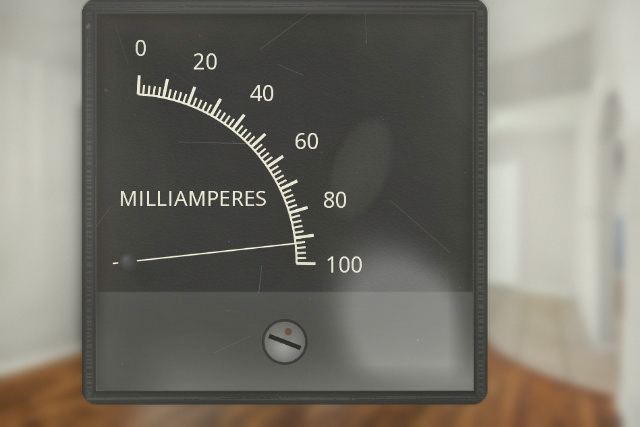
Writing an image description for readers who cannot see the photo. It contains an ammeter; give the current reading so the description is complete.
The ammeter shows 92 mA
